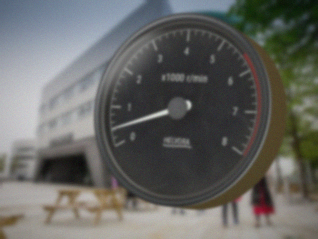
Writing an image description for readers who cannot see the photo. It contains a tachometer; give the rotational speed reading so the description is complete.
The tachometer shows 400 rpm
